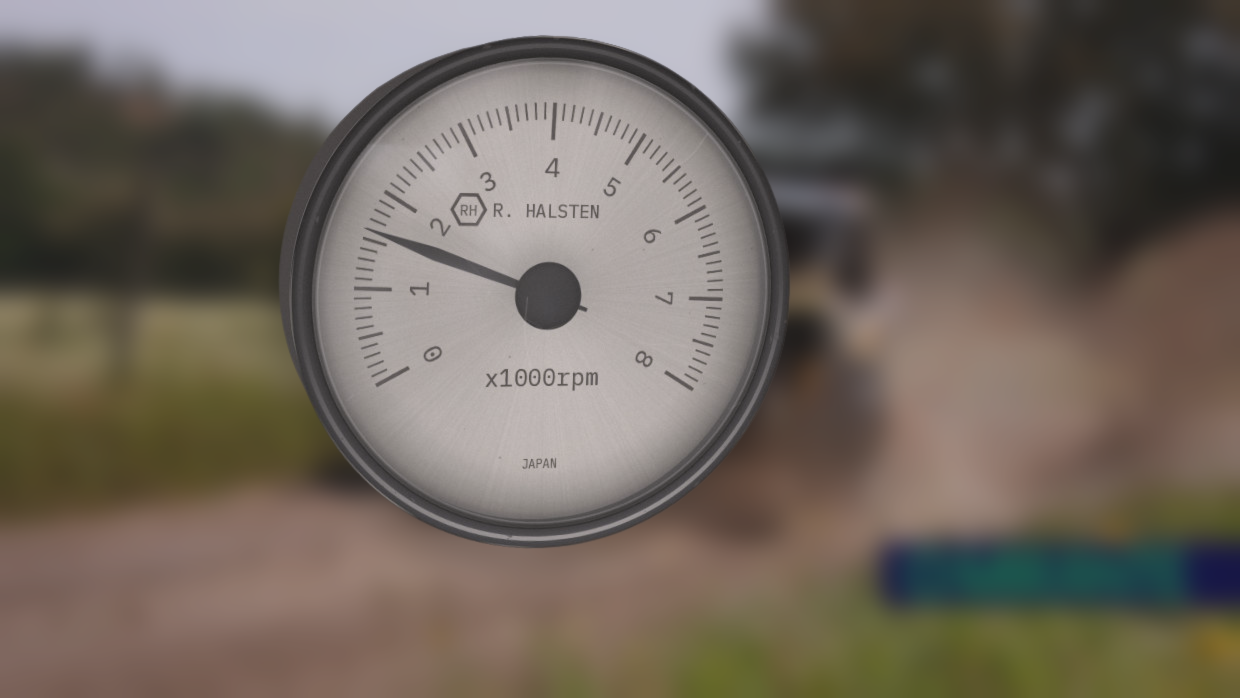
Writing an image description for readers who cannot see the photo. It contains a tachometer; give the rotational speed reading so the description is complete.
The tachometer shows 1600 rpm
